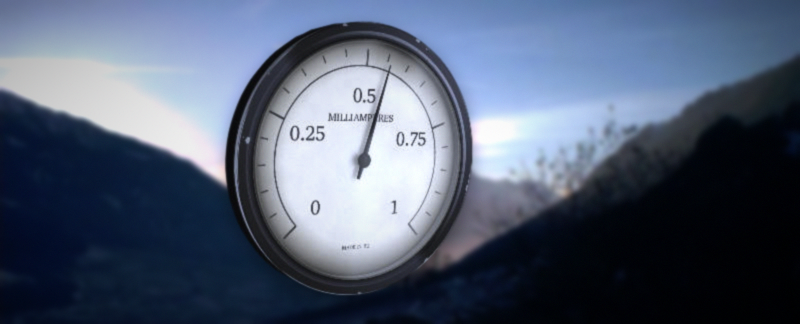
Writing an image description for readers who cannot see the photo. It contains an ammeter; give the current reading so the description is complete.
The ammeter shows 0.55 mA
